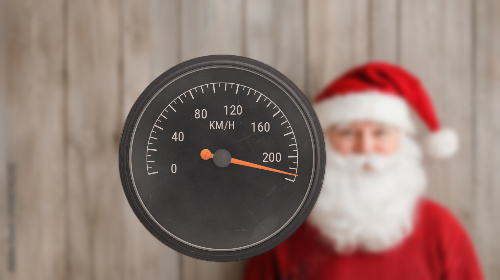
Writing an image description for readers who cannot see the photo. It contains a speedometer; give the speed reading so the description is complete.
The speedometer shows 215 km/h
